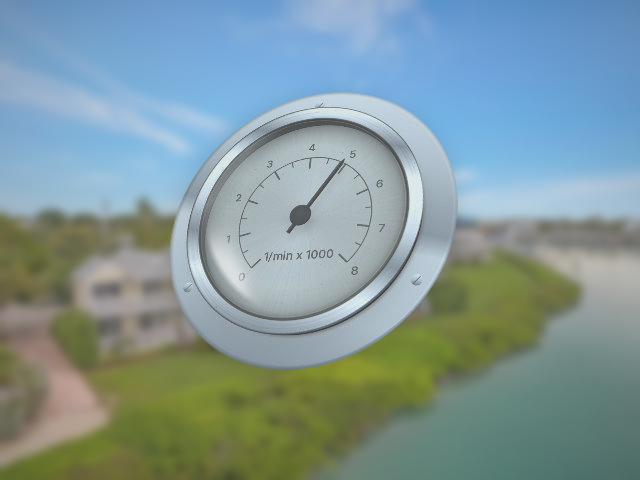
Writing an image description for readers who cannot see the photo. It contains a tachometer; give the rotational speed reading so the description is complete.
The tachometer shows 5000 rpm
